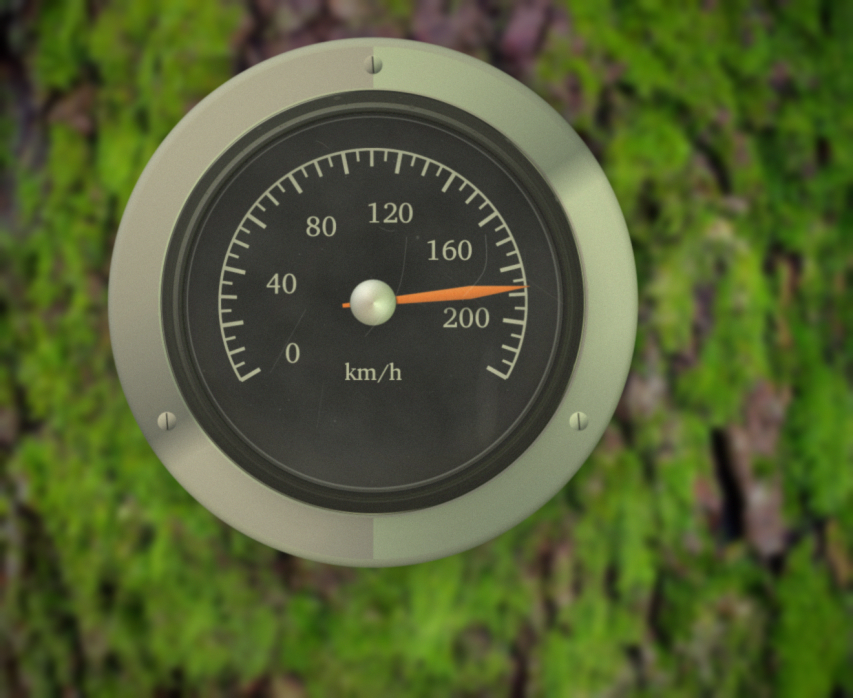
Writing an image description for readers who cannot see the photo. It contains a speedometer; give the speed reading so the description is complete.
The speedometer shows 187.5 km/h
